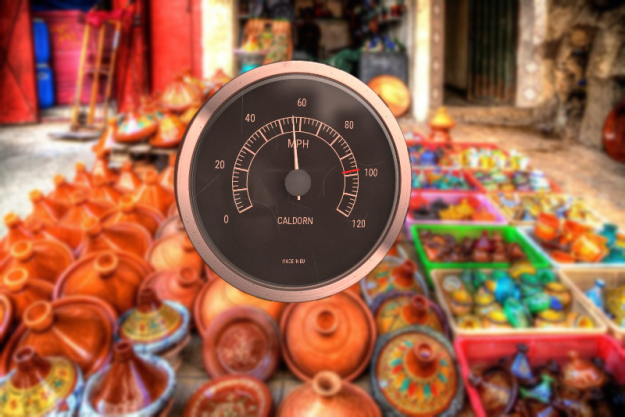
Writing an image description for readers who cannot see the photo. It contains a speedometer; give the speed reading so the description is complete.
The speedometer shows 56 mph
